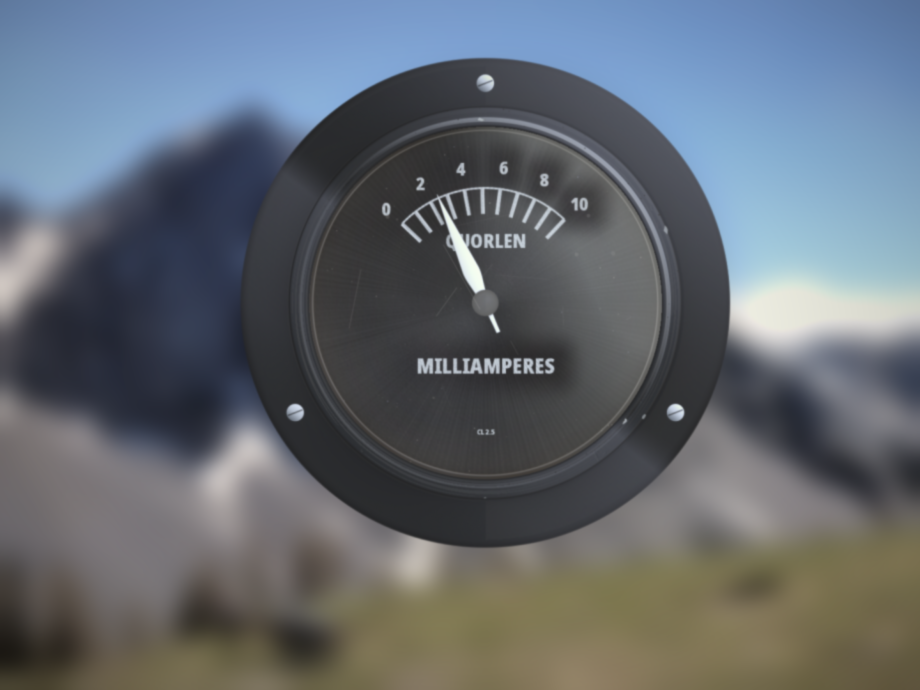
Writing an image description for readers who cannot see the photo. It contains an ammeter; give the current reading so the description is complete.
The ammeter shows 2.5 mA
